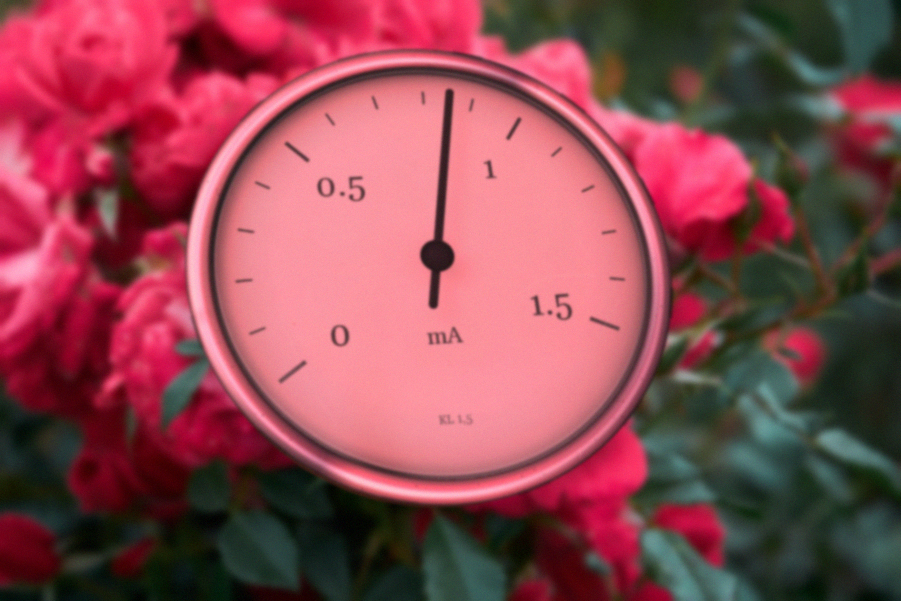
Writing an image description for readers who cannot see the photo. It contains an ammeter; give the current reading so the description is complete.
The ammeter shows 0.85 mA
